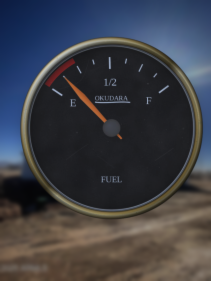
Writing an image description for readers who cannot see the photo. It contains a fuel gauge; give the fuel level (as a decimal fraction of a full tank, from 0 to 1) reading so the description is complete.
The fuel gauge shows 0.125
